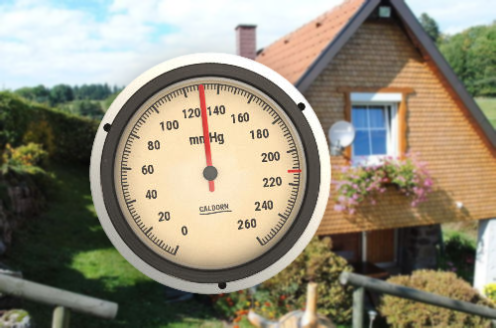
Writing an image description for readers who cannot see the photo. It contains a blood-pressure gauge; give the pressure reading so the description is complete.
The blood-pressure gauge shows 130 mmHg
